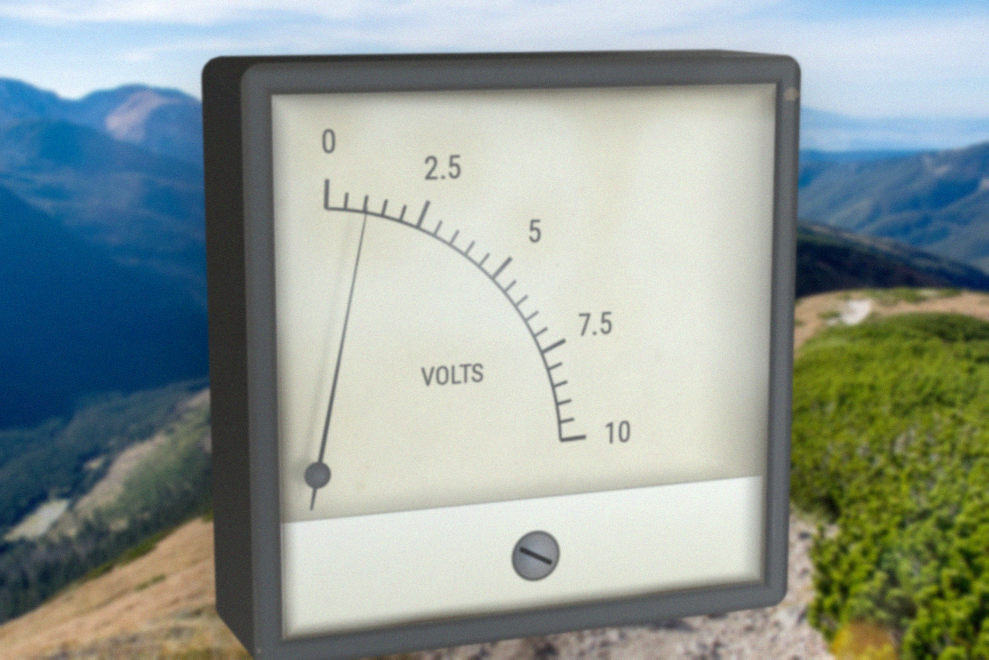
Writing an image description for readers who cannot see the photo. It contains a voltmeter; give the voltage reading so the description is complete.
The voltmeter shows 1 V
